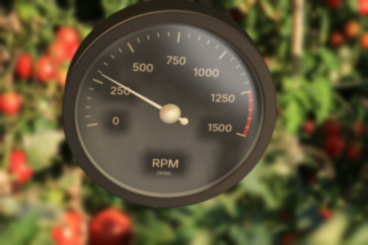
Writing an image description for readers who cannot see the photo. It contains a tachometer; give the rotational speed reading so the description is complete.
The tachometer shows 300 rpm
